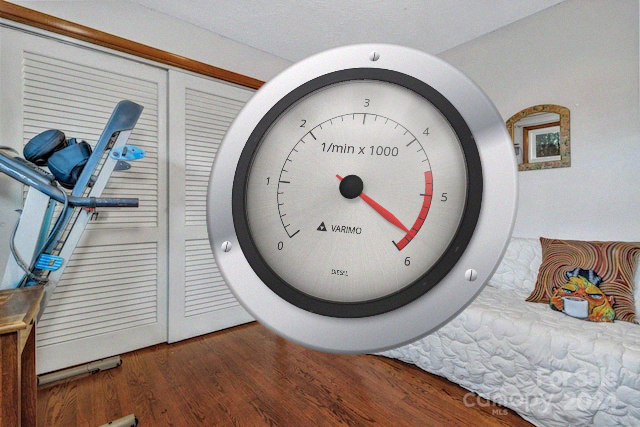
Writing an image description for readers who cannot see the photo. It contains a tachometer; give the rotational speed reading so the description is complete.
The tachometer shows 5700 rpm
